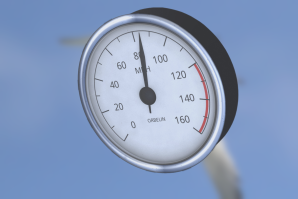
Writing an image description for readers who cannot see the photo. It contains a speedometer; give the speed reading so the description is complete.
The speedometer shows 85 mph
